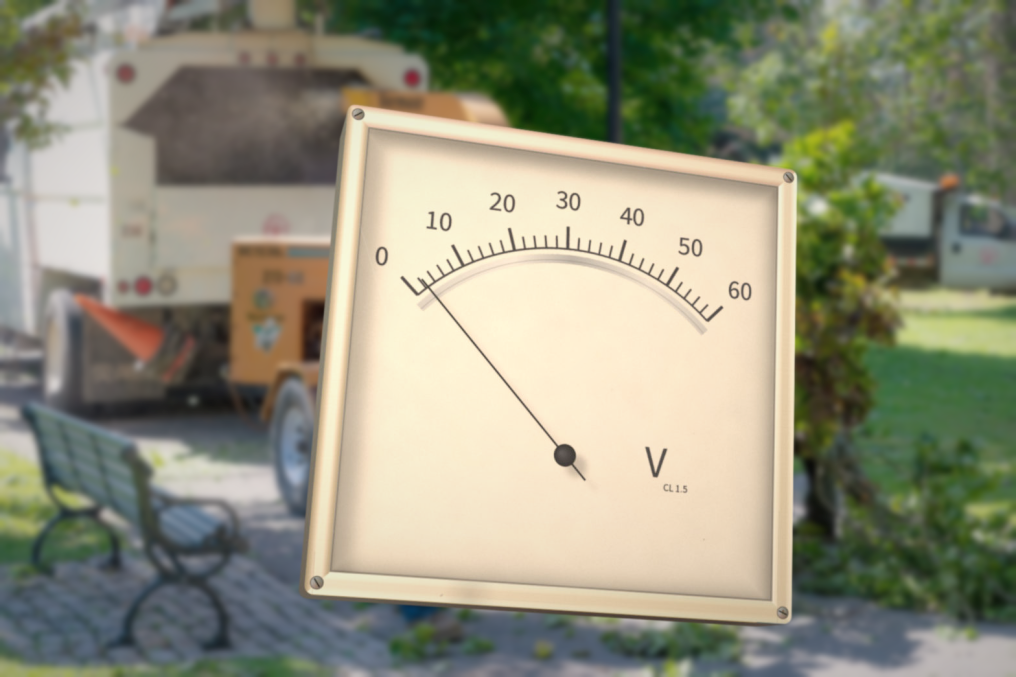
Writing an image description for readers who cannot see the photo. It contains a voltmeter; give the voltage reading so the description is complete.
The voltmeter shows 2 V
